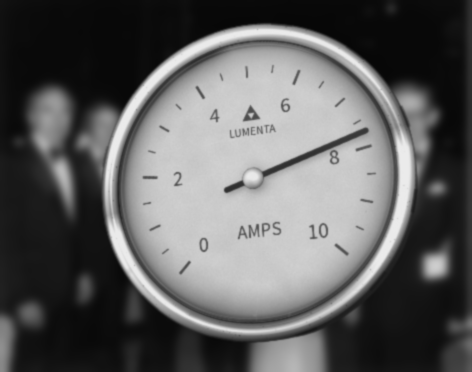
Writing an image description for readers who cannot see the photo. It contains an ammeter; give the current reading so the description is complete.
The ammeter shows 7.75 A
